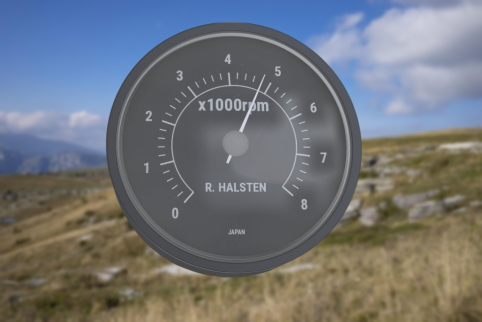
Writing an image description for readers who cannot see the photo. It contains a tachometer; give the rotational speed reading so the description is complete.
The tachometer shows 4800 rpm
